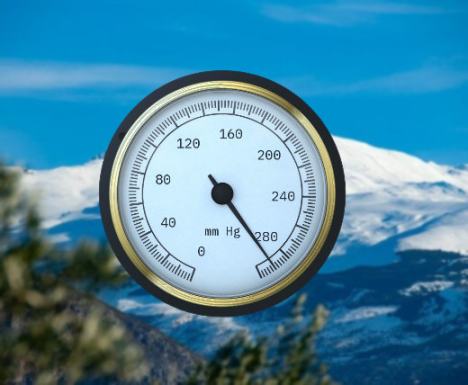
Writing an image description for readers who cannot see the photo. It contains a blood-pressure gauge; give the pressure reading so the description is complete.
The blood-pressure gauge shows 290 mmHg
